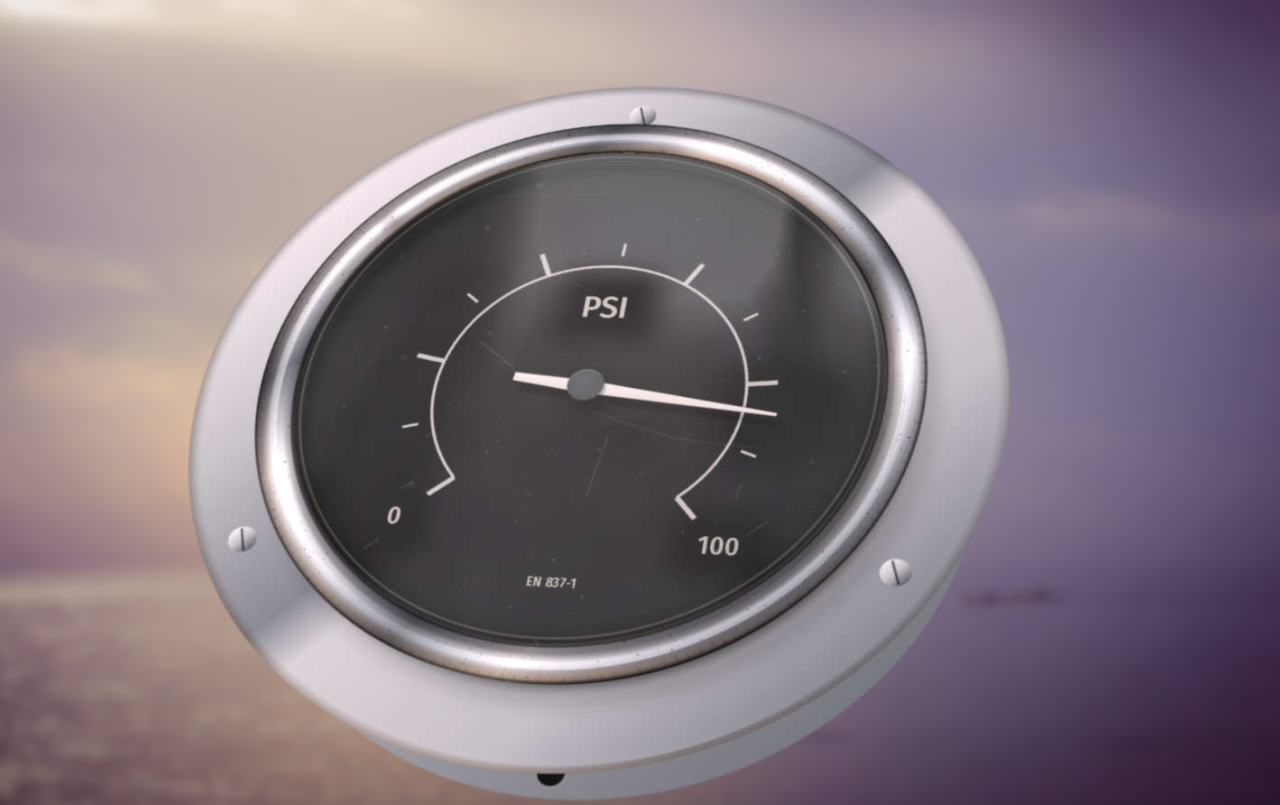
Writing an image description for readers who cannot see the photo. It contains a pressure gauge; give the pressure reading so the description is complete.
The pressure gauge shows 85 psi
